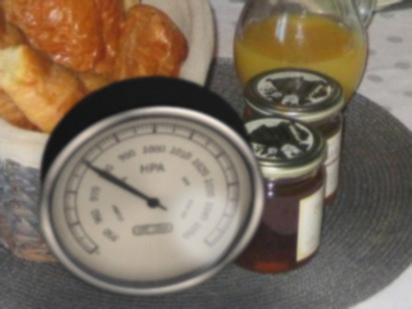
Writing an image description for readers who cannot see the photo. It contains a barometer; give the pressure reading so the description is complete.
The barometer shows 980 hPa
